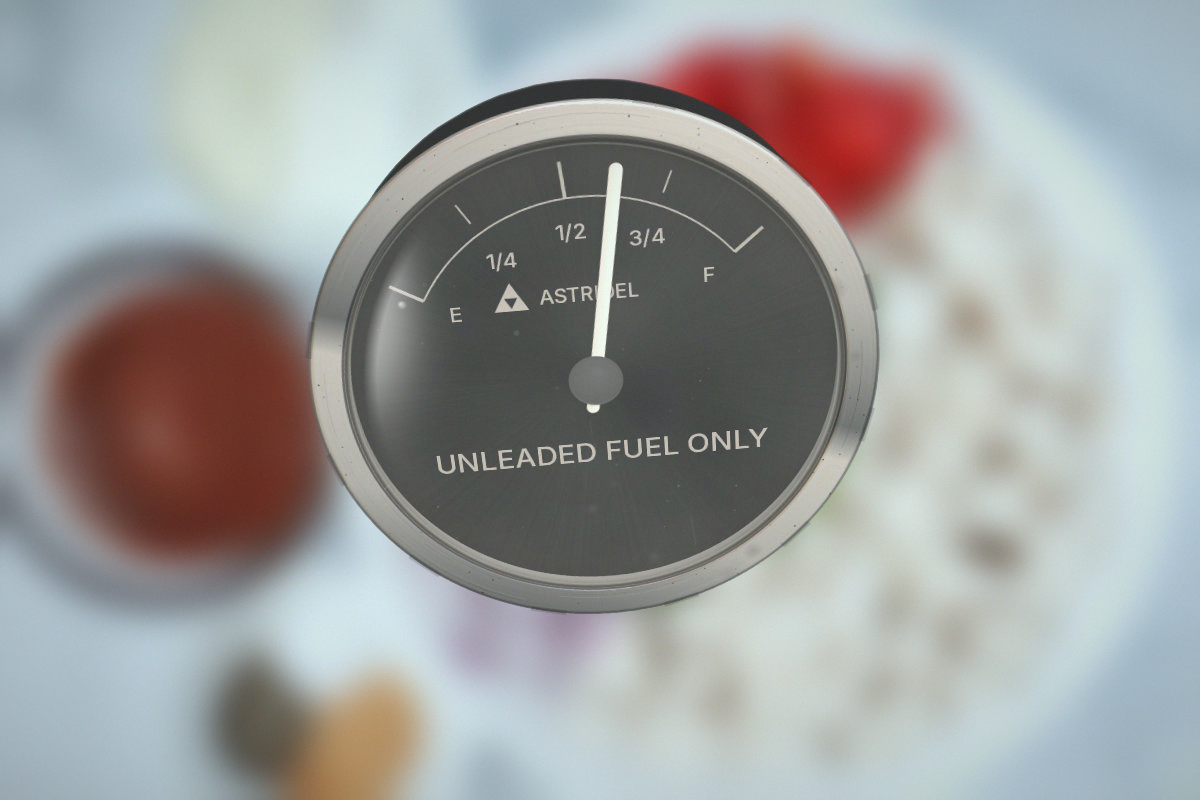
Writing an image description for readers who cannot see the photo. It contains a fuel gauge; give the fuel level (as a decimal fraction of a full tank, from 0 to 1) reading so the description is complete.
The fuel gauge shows 0.625
